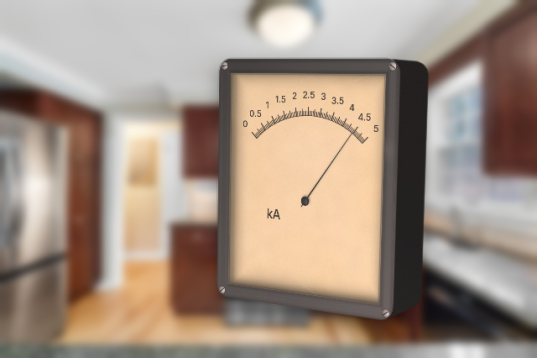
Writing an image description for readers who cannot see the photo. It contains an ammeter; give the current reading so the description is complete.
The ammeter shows 4.5 kA
